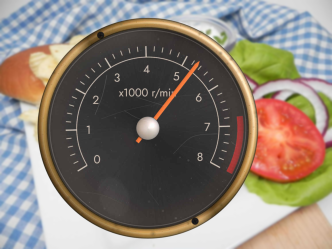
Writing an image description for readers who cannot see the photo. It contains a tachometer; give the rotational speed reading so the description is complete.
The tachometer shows 5300 rpm
